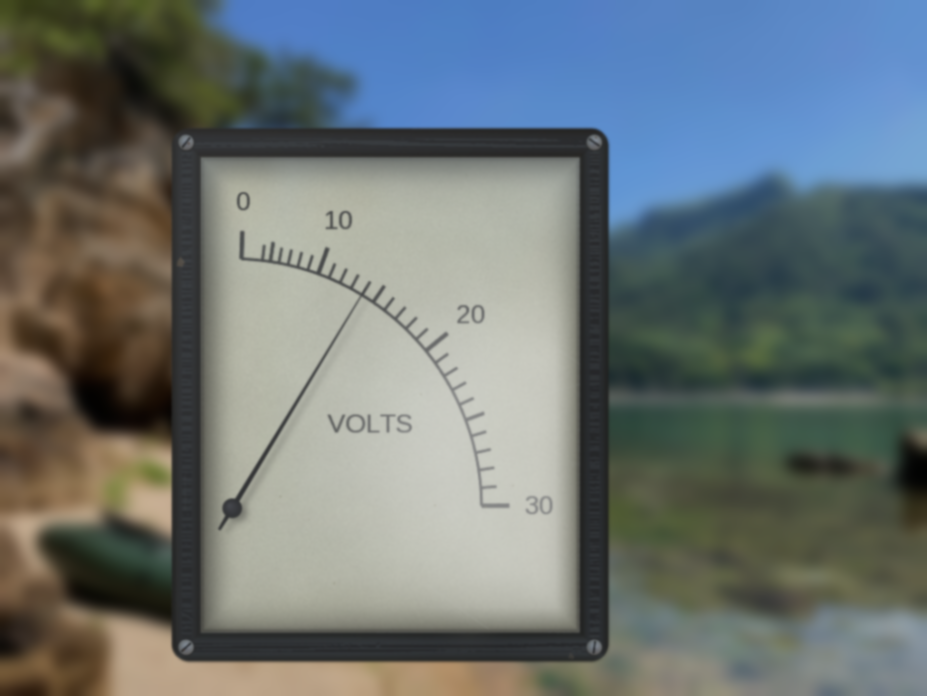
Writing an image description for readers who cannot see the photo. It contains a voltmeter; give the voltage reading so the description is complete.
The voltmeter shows 14 V
